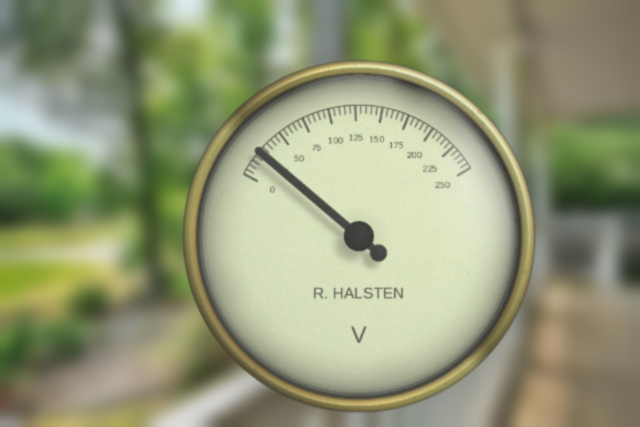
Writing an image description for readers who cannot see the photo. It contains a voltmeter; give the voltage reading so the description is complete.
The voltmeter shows 25 V
